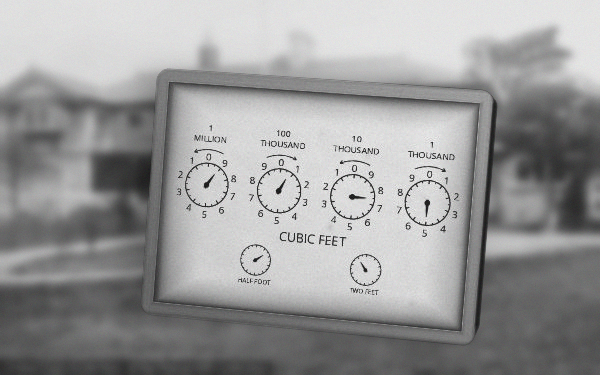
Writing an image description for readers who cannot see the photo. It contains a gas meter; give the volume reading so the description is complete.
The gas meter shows 907500 ft³
